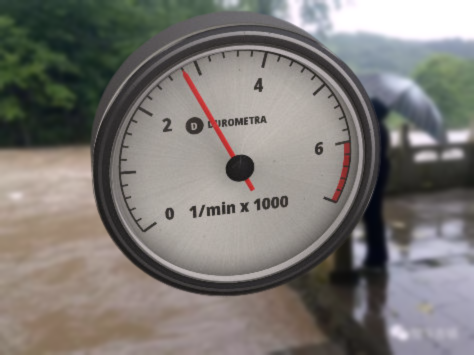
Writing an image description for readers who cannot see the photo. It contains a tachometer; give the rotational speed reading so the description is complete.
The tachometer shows 2800 rpm
